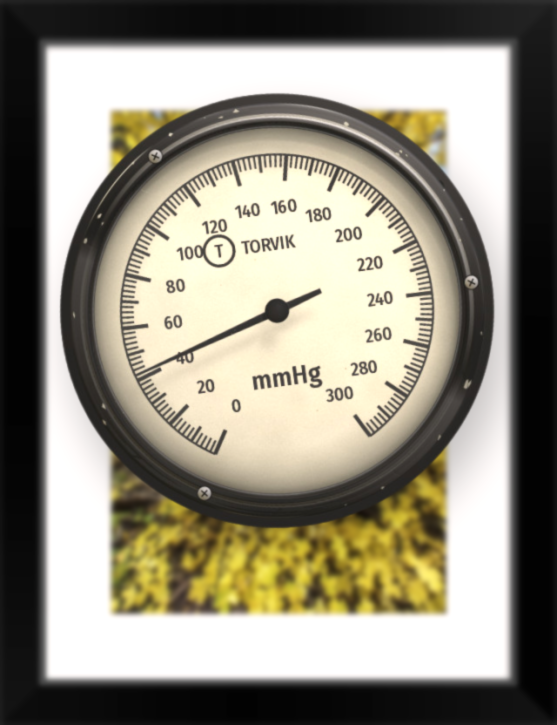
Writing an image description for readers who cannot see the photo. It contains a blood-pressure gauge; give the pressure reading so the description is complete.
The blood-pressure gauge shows 42 mmHg
